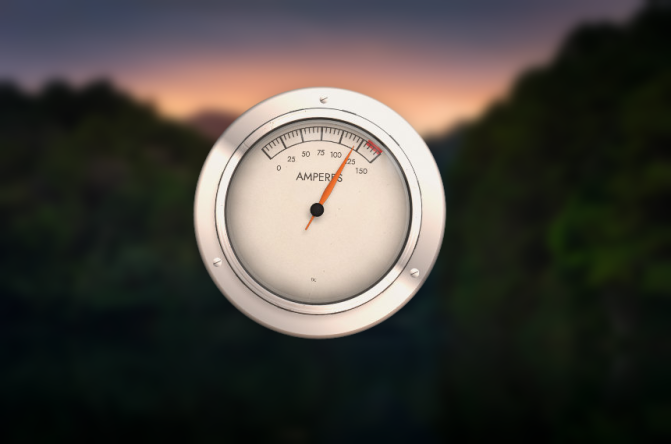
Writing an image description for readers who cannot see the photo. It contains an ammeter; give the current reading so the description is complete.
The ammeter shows 120 A
